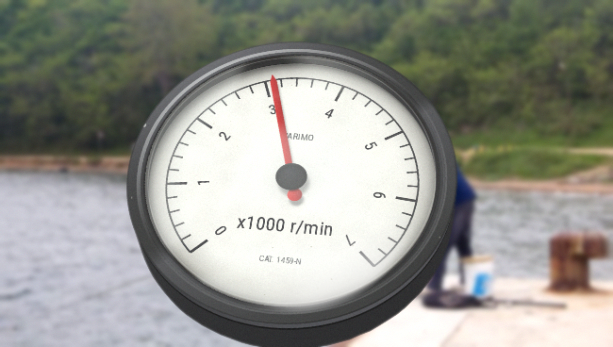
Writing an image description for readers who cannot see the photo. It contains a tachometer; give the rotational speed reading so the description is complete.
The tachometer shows 3100 rpm
